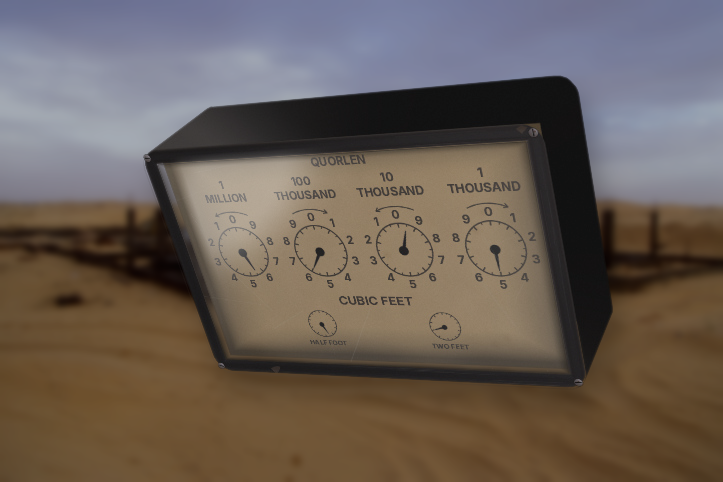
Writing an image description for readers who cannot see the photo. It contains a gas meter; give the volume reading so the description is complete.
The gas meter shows 559500 ft³
